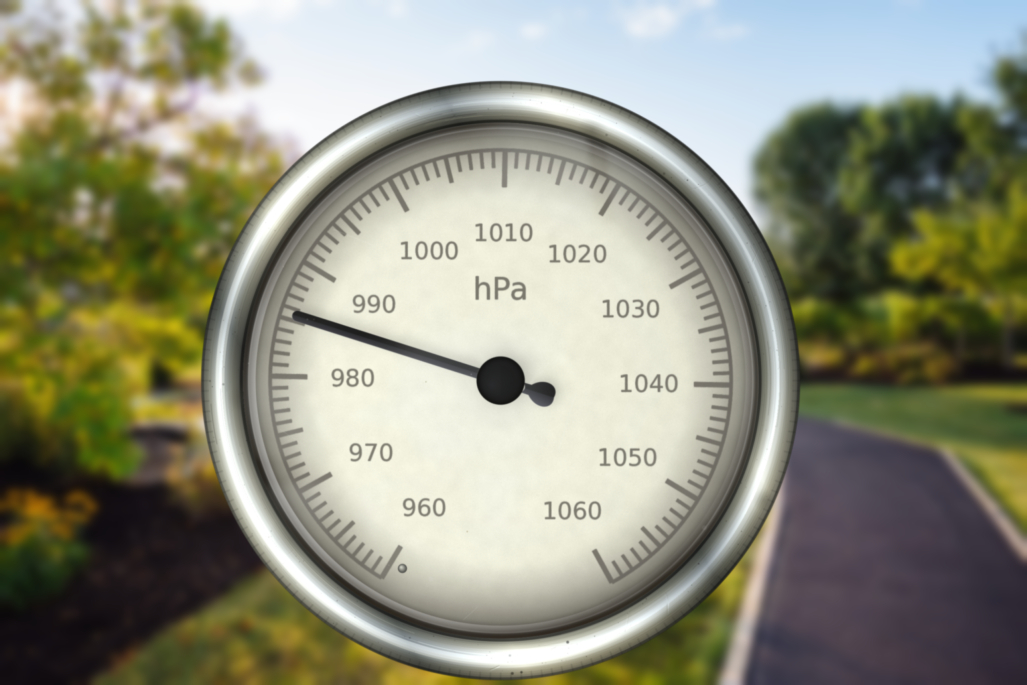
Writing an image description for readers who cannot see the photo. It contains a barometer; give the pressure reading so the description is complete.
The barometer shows 985.5 hPa
